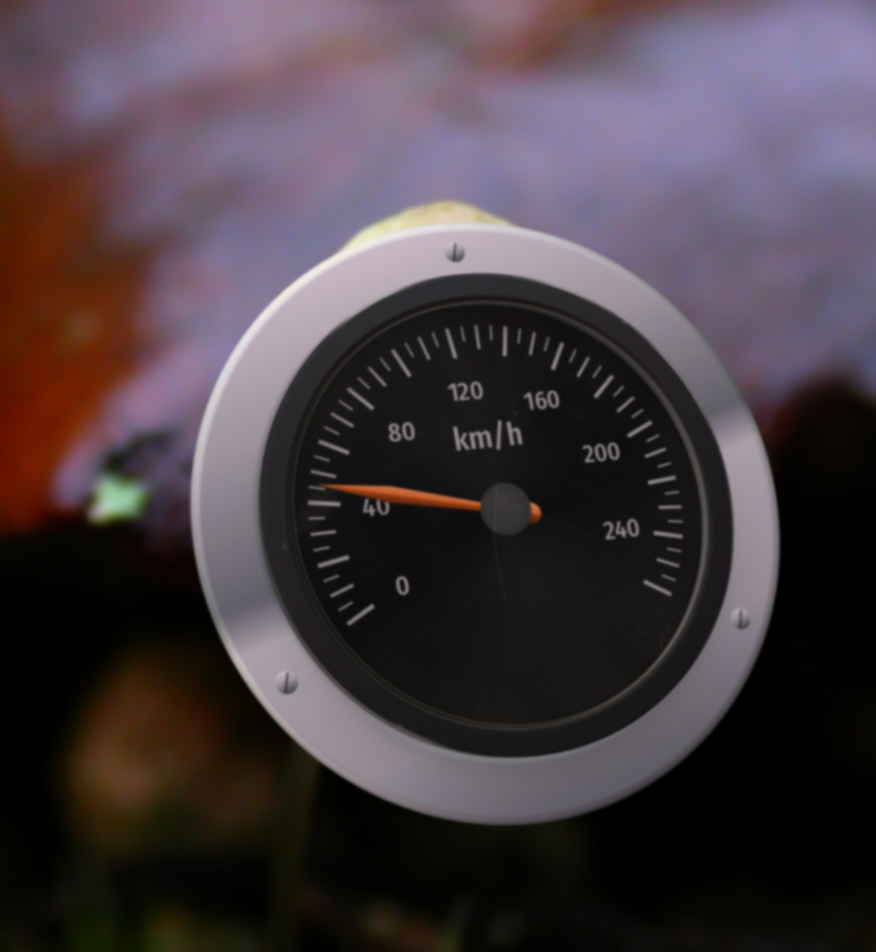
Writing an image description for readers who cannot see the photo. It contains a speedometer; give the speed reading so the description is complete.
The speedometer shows 45 km/h
